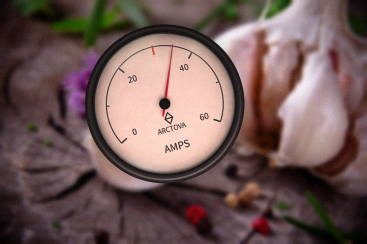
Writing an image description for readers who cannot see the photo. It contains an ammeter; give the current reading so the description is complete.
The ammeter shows 35 A
